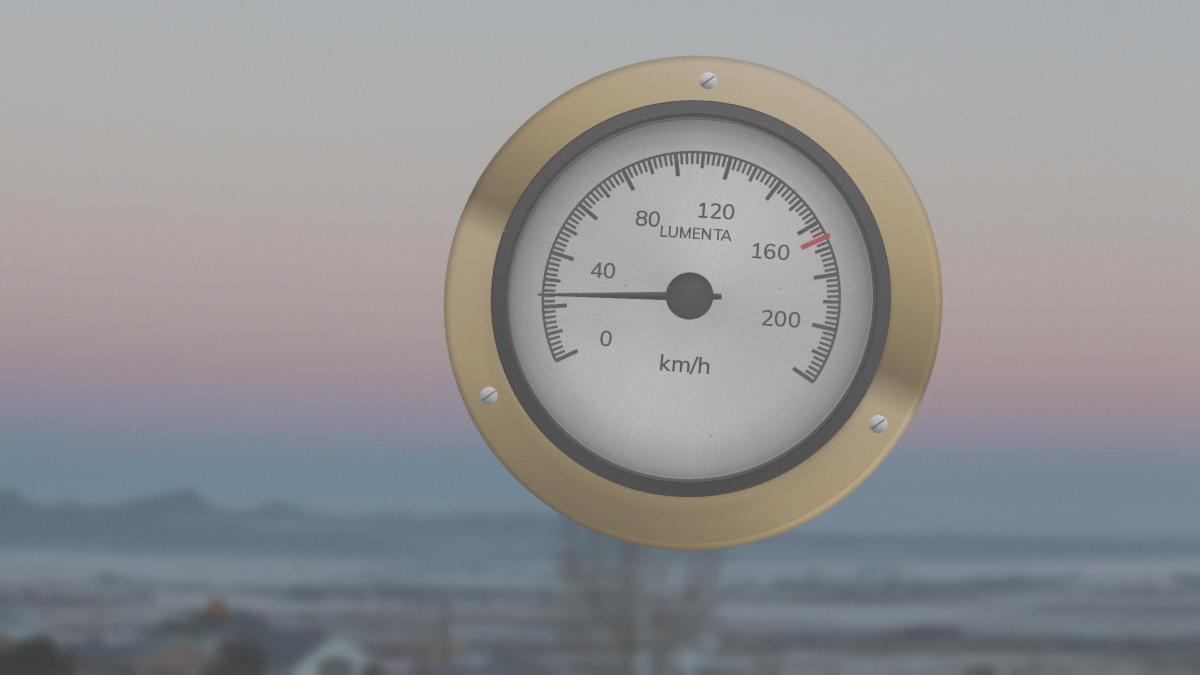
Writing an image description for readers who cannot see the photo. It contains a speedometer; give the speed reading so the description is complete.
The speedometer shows 24 km/h
